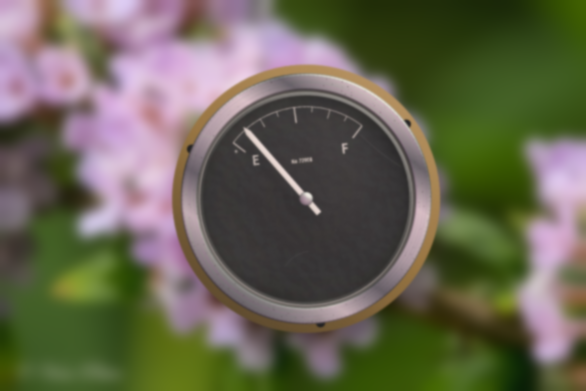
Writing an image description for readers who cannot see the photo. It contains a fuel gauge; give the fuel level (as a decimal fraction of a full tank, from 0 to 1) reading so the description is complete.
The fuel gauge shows 0.125
